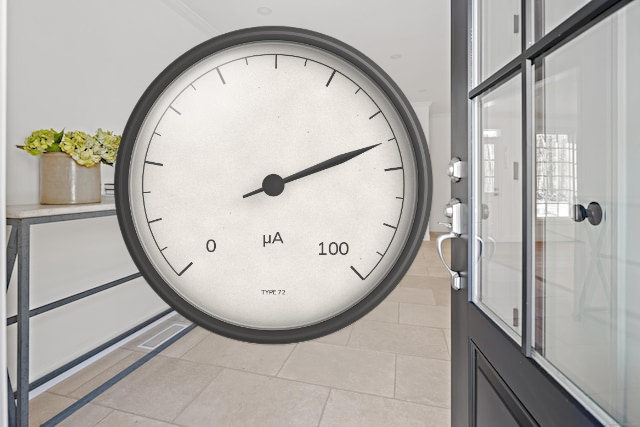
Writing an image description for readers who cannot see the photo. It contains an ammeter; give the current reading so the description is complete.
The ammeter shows 75 µA
